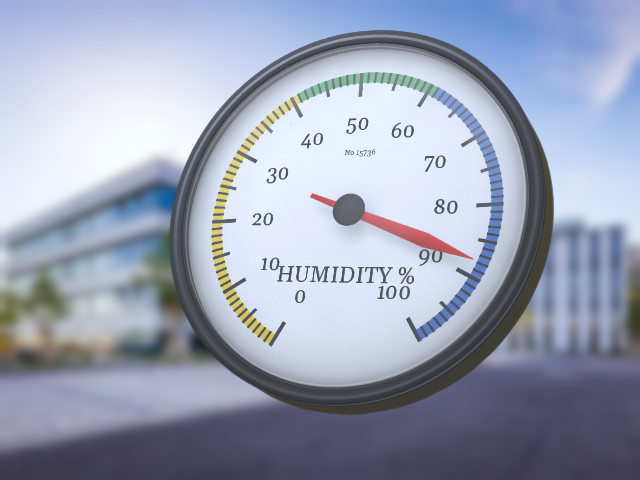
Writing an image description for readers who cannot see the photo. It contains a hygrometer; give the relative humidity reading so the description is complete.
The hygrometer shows 88 %
